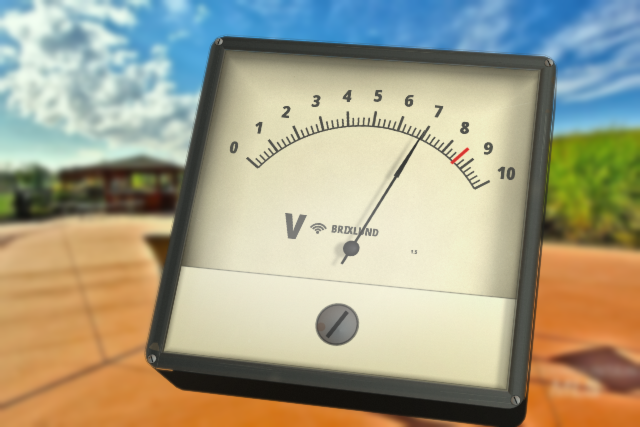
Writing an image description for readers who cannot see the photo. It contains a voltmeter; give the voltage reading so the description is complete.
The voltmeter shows 7 V
